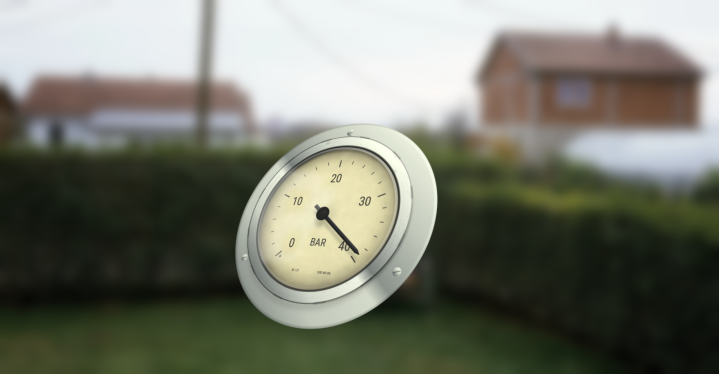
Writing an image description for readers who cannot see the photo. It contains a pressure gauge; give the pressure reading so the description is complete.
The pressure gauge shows 39 bar
